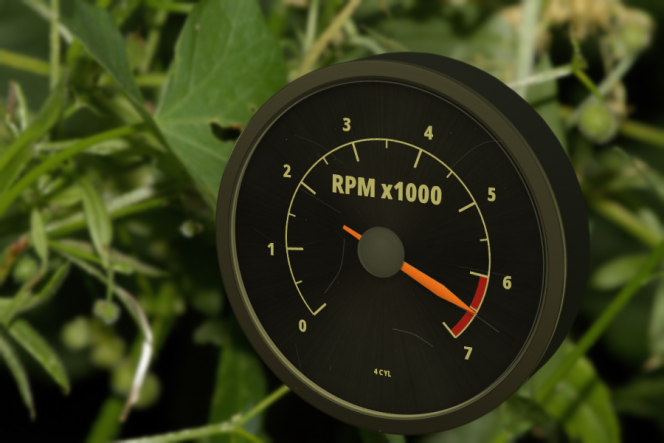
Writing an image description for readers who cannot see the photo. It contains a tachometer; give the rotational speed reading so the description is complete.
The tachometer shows 6500 rpm
